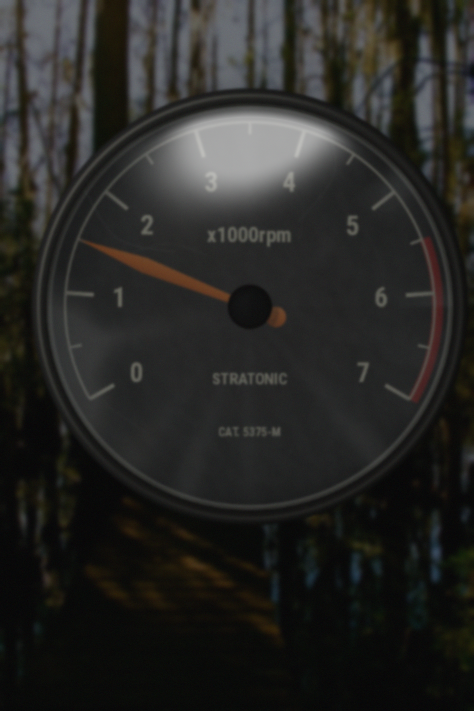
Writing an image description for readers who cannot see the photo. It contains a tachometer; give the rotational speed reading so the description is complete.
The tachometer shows 1500 rpm
